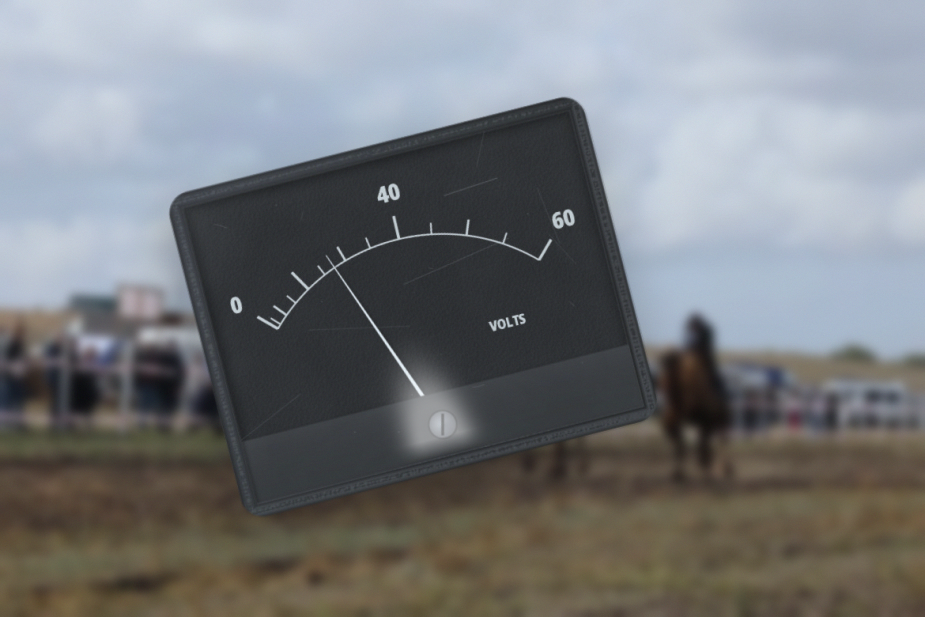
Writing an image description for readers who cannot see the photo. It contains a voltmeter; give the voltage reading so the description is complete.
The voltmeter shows 27.5 V
